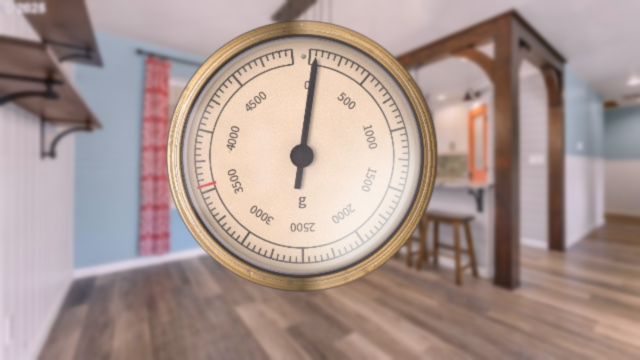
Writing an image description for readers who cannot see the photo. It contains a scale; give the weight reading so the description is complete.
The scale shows 50 g
